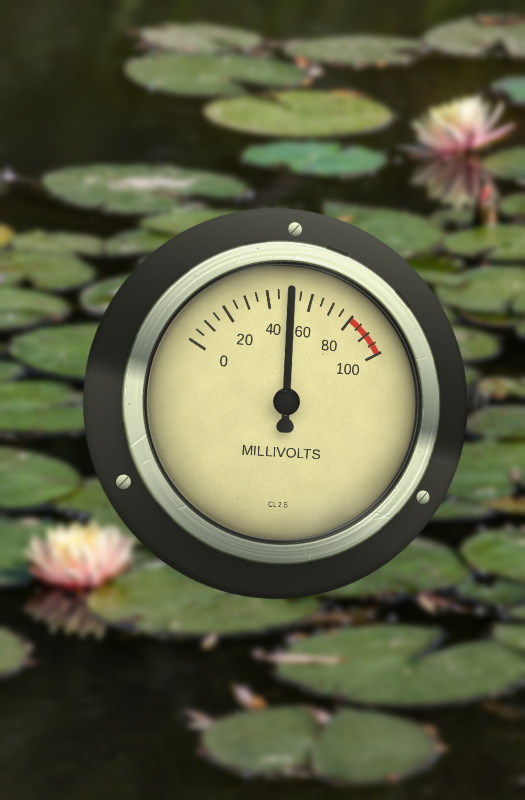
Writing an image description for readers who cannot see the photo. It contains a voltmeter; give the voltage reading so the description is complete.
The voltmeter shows 50 mV
